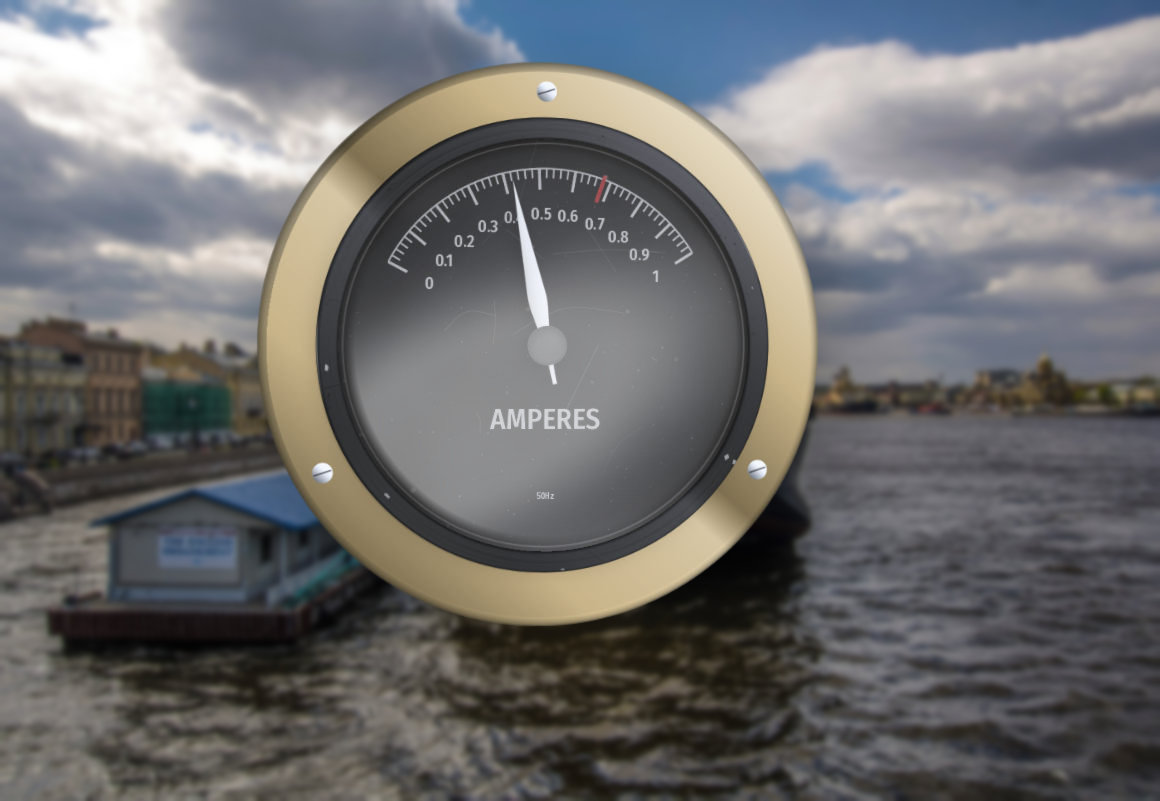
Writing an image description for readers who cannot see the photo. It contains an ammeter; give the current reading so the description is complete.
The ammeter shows 0.42 A
